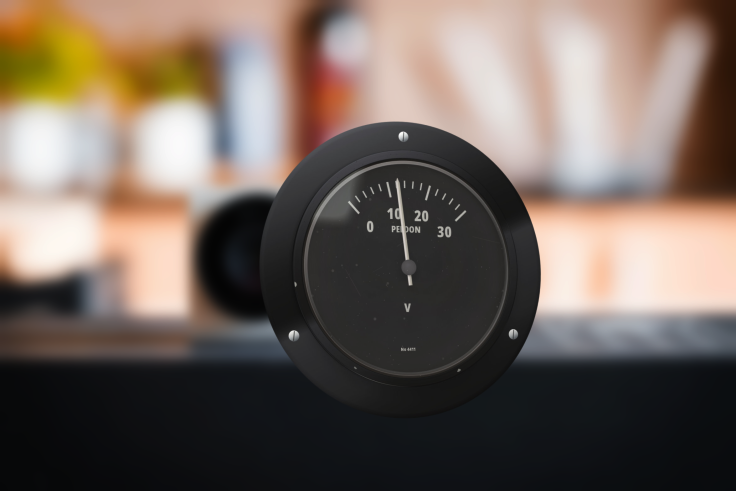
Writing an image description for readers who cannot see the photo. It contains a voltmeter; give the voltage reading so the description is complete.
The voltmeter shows 12 V
